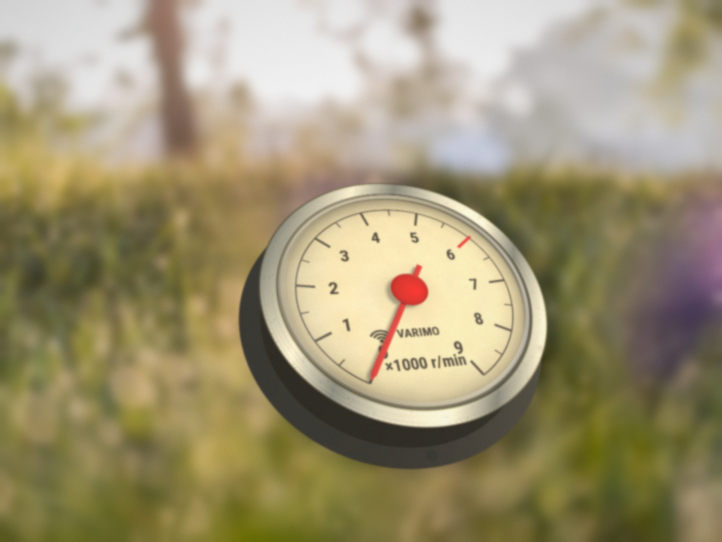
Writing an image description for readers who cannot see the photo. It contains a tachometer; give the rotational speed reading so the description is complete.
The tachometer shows 0 rpm
